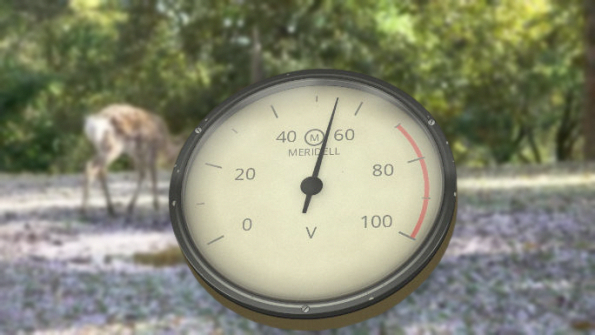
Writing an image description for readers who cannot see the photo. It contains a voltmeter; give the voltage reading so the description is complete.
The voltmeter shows 55 V
